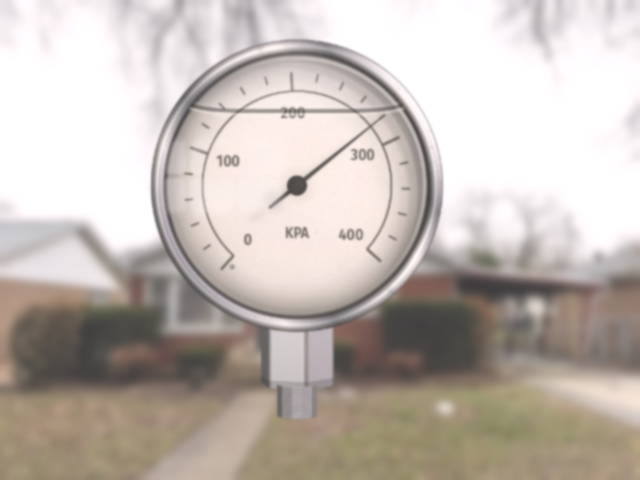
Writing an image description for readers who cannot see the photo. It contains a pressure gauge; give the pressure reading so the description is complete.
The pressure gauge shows 280 kPa
